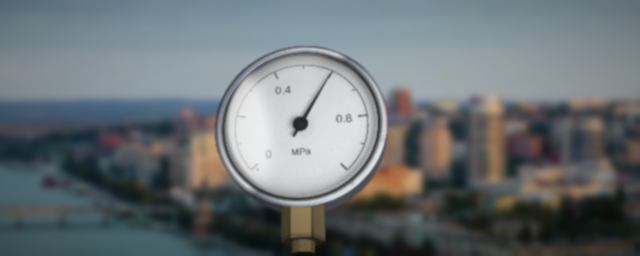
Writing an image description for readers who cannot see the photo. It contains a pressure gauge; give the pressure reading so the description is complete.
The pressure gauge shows 0.6 MPa
